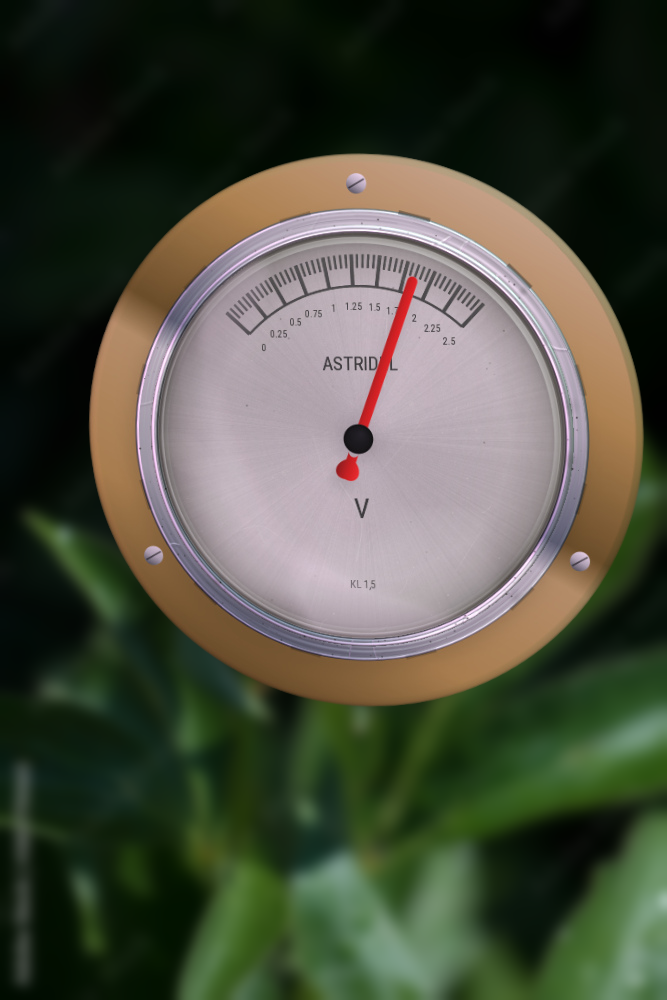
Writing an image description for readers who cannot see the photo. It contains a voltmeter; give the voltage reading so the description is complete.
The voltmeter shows 1.85 V
